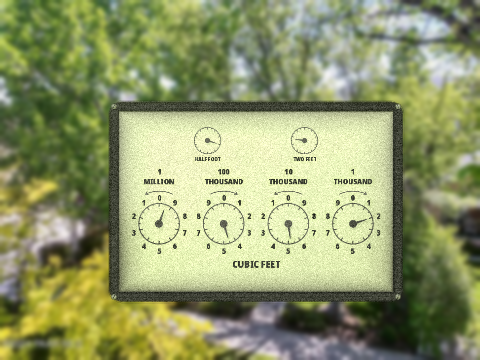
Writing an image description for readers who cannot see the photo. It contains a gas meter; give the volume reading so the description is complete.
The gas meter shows 945200 ft³
